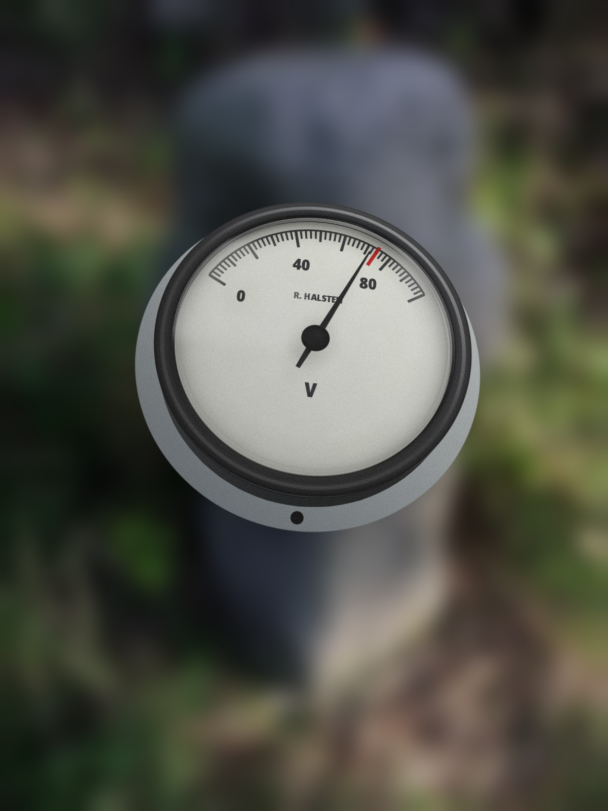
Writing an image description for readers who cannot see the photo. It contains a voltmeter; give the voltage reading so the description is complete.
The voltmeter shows 72 V
